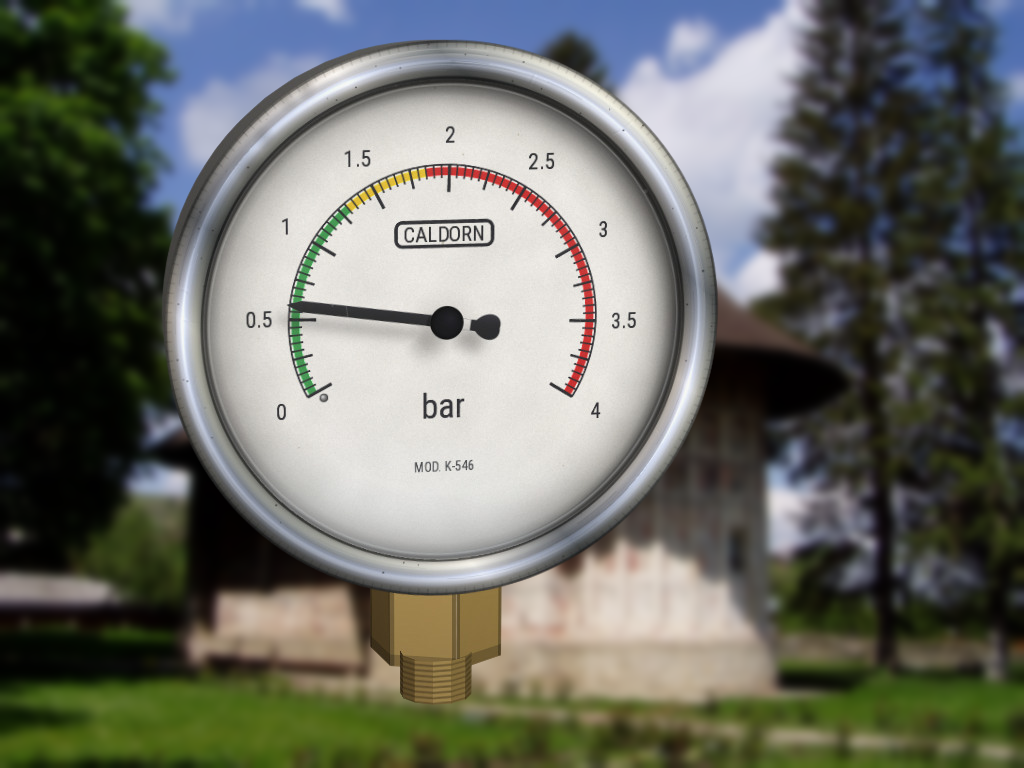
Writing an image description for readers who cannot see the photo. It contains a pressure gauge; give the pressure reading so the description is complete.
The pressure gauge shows 0.6 bar
